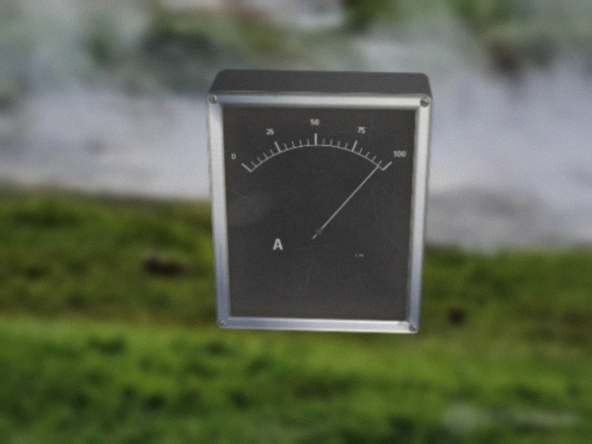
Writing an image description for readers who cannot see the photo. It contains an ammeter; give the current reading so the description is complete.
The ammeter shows 95 A
